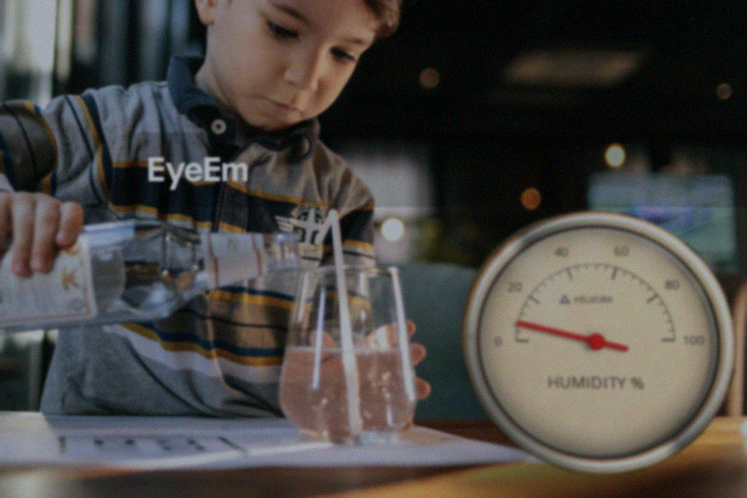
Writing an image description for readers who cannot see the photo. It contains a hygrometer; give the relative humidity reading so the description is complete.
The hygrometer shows 8 %
